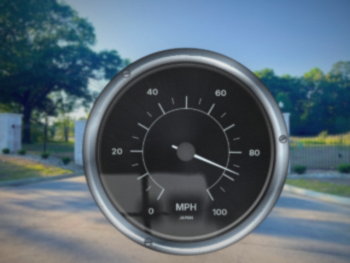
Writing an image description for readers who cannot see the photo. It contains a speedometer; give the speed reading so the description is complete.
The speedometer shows 87.5 mph
